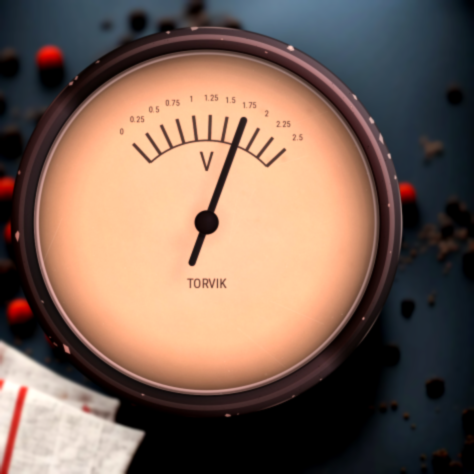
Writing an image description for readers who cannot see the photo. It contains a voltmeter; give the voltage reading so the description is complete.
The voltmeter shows 1.75 V
